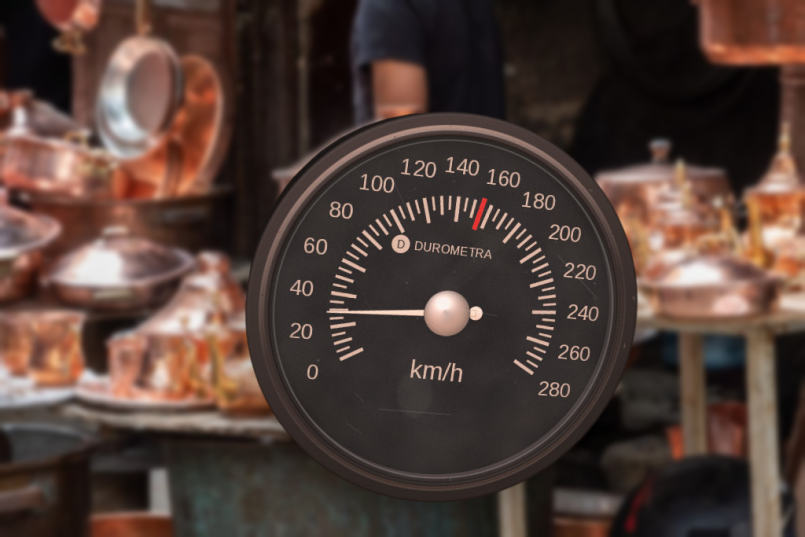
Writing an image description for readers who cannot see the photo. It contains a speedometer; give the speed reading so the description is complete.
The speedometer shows 30 km/h
